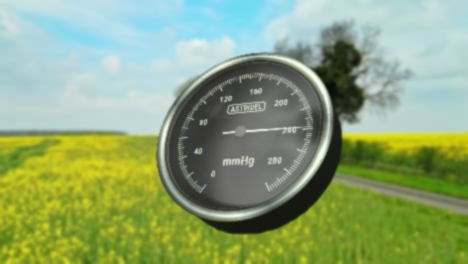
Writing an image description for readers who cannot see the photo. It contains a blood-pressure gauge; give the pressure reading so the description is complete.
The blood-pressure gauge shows 240 mmHg
